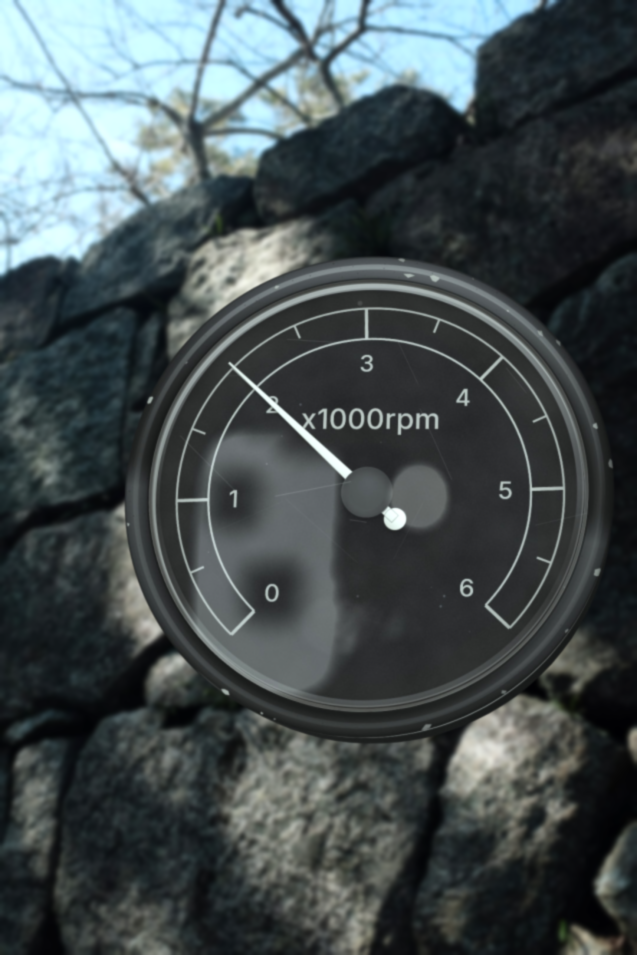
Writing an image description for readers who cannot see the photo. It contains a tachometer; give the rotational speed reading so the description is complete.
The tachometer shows 2000 rpm
